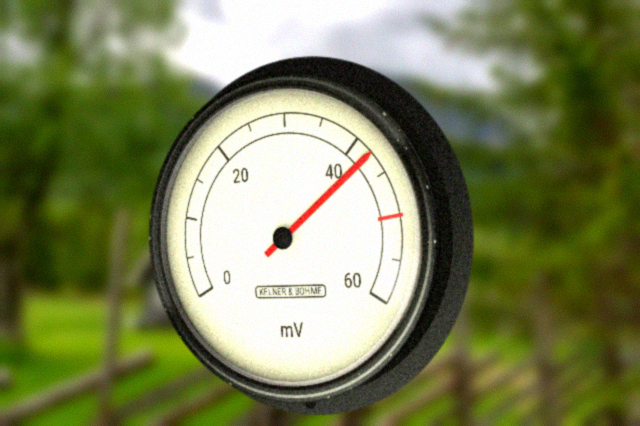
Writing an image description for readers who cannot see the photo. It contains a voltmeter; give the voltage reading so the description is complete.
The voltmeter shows 42.5 mV
